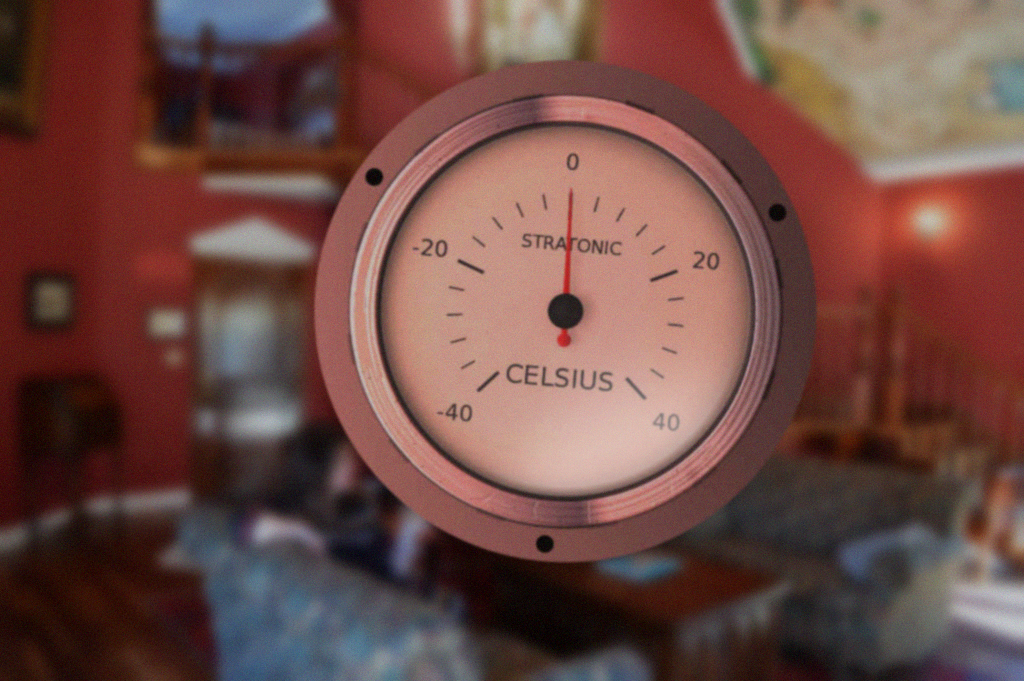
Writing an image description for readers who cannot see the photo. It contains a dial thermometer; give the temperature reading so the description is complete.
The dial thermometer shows 0 °C
